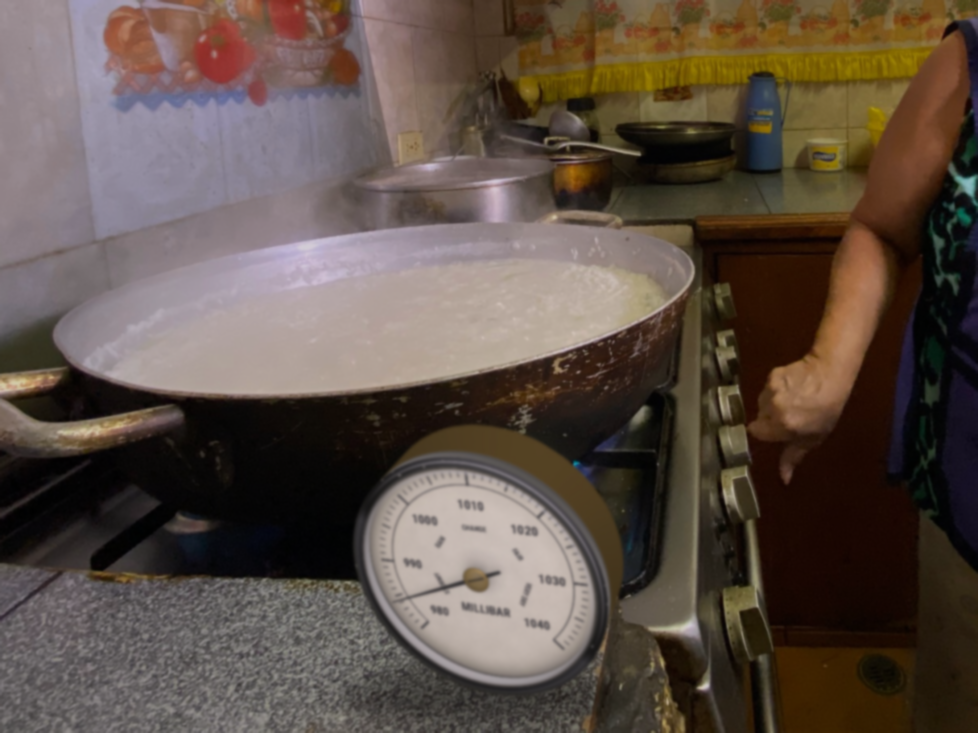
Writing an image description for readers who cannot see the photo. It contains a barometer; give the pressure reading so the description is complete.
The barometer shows 985 mbar
